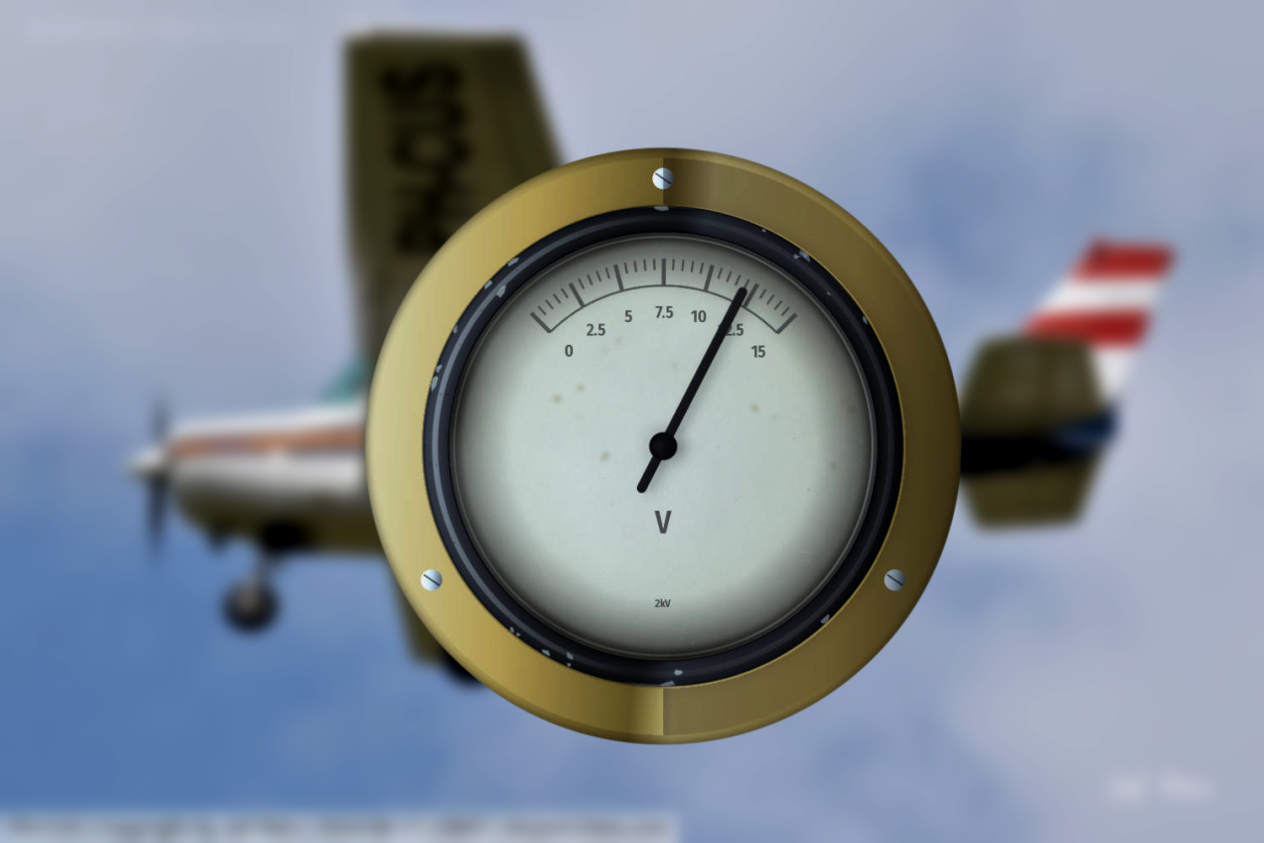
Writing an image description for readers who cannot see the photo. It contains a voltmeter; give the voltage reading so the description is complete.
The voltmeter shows 12 V
